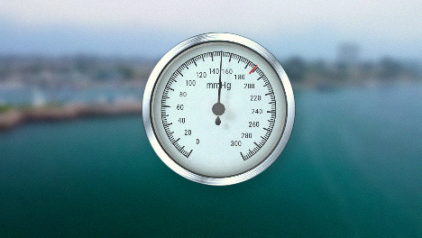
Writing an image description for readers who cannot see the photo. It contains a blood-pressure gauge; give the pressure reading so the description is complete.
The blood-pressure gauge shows 150 mmHg
